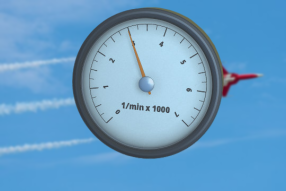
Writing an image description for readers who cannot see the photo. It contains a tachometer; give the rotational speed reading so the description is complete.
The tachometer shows 3000 rpm
